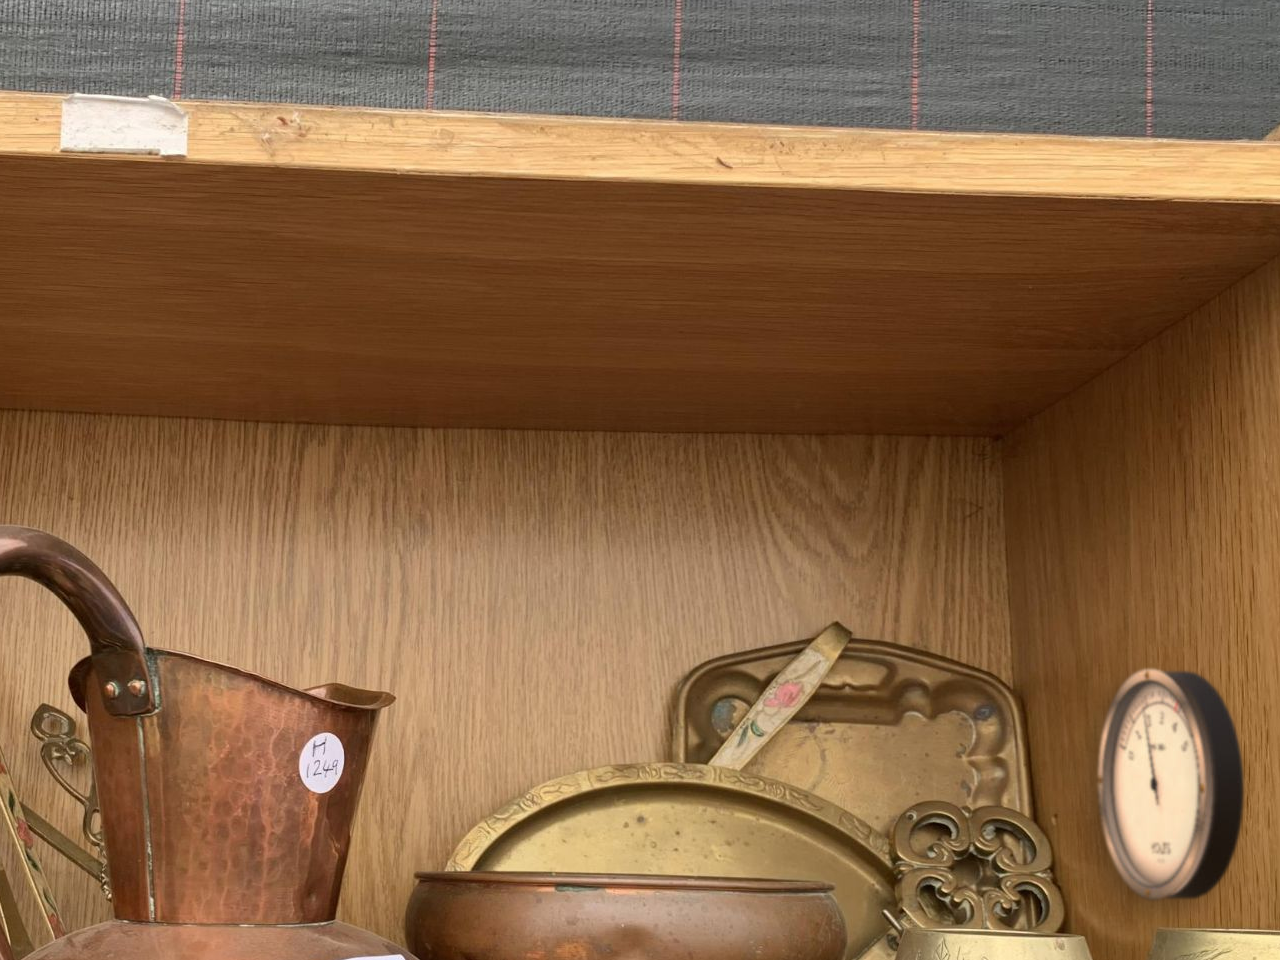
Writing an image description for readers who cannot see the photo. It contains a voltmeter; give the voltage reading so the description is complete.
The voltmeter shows 2 V
